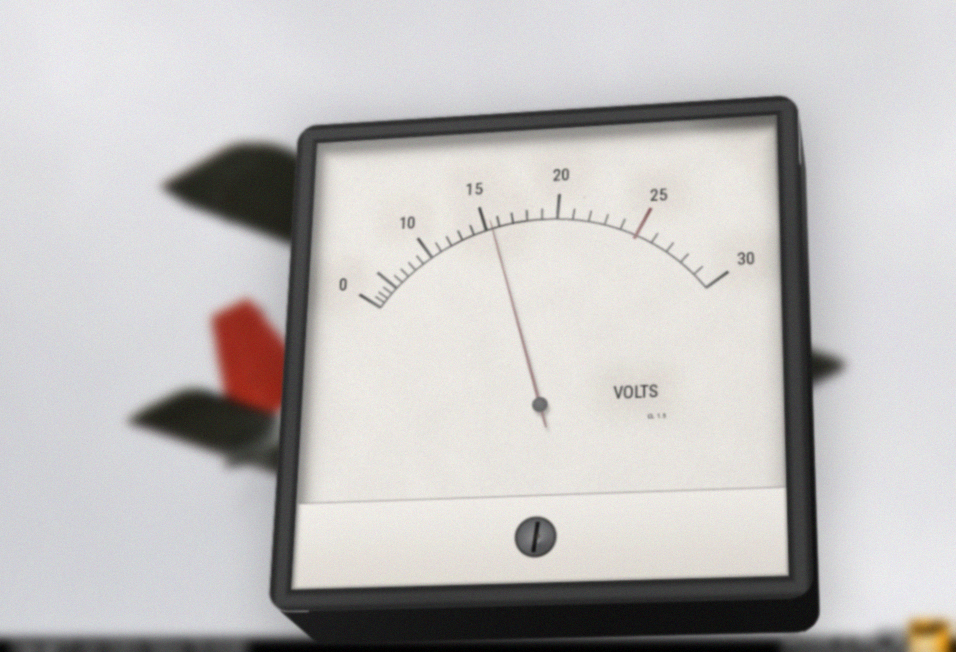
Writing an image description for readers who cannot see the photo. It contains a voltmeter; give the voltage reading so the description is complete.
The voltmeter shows 15.5 V
